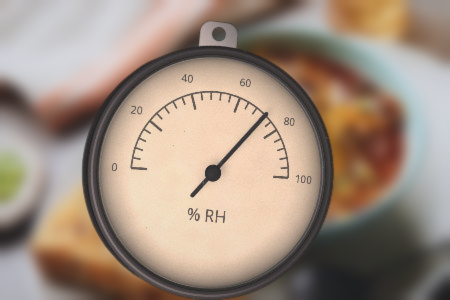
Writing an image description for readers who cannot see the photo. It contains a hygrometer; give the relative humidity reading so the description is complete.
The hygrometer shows 72 %
